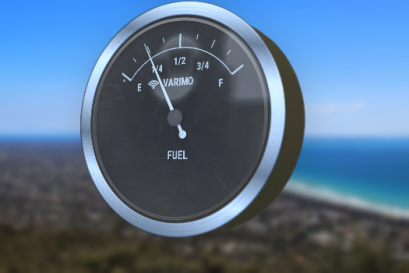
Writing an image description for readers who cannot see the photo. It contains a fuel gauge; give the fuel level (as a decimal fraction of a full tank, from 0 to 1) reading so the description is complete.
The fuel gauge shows 0.25
